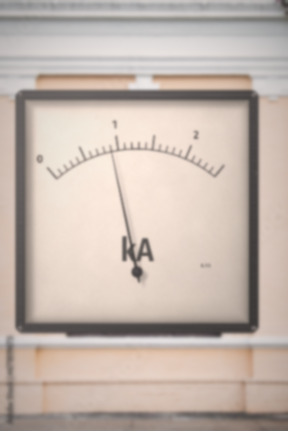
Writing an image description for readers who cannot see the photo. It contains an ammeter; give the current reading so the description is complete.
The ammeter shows 0.9 kA
